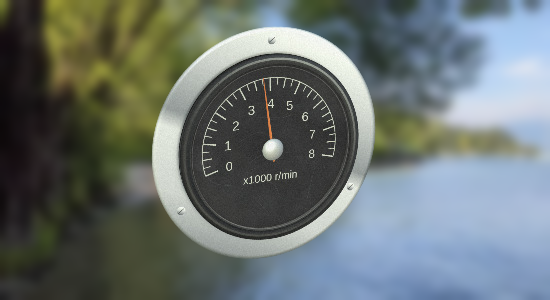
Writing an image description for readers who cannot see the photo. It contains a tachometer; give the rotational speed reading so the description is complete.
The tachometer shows 3750 rpm
